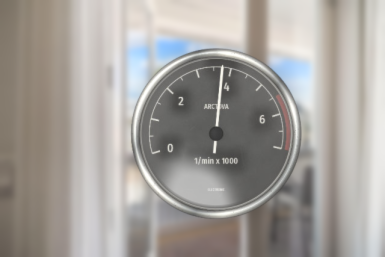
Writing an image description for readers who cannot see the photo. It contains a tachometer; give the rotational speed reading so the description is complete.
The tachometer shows 3750 rpm
